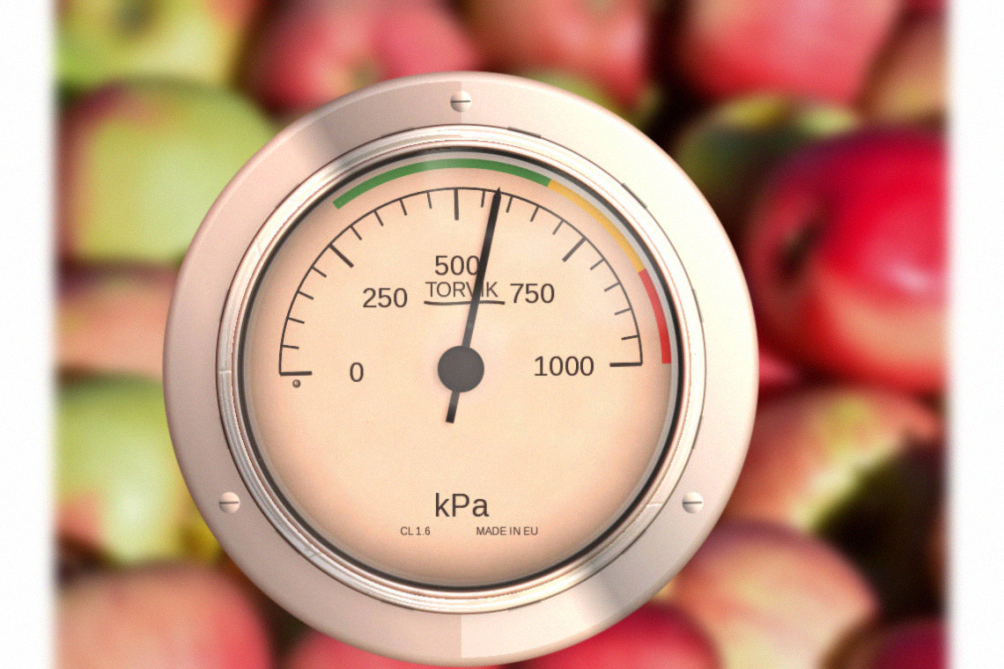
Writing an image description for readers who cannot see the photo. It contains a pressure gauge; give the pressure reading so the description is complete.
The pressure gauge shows 575 kPa
